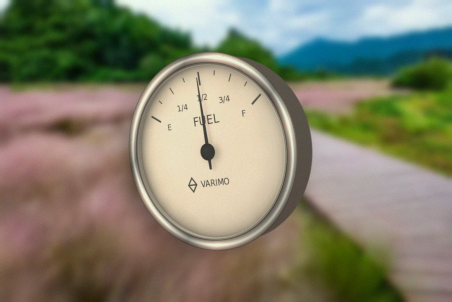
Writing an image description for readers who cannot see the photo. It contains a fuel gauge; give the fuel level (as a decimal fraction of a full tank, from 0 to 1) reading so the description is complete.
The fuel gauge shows 0.5
